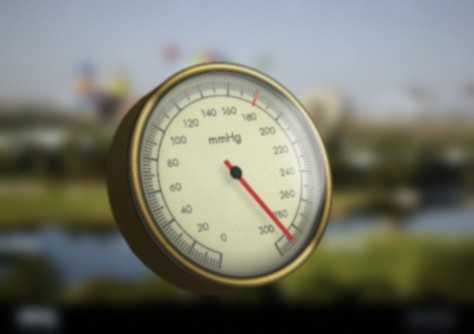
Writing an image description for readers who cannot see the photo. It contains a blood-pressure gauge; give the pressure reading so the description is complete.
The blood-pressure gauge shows 290 mmHg
